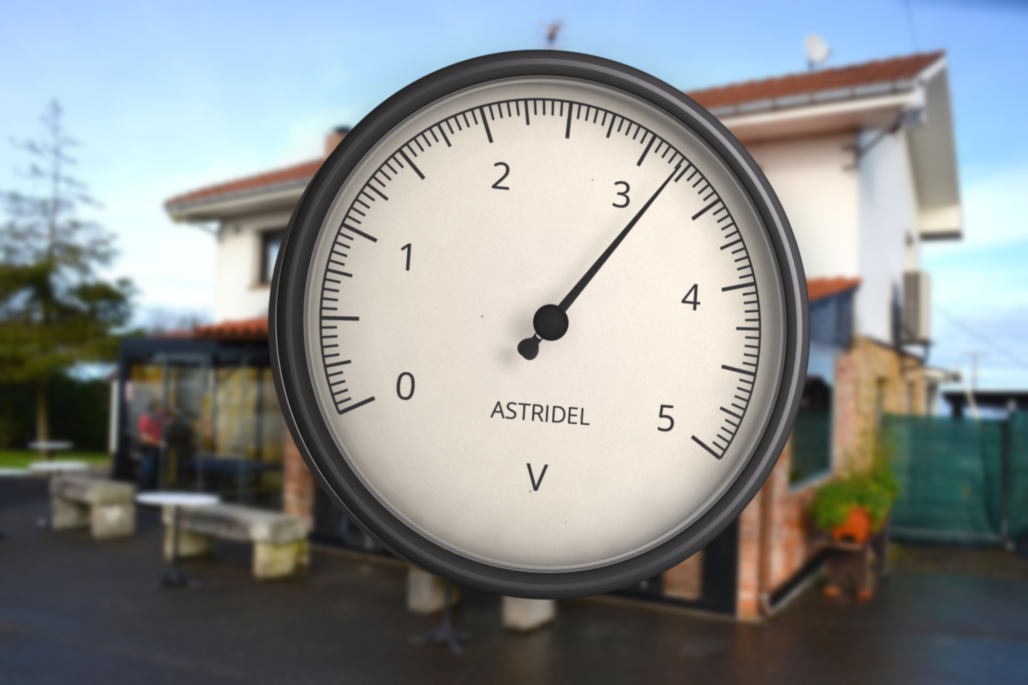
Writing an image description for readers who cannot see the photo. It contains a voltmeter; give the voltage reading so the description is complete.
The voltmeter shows 3.2 V
